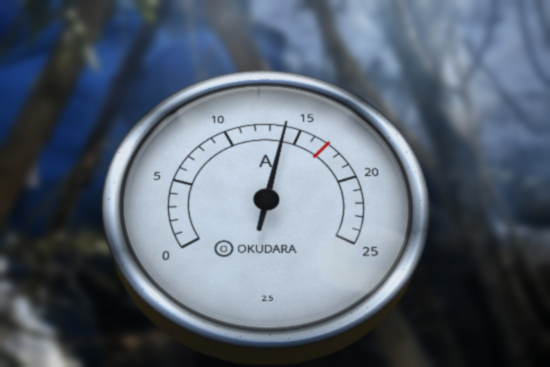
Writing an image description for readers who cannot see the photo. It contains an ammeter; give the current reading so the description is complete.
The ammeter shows 14 A
